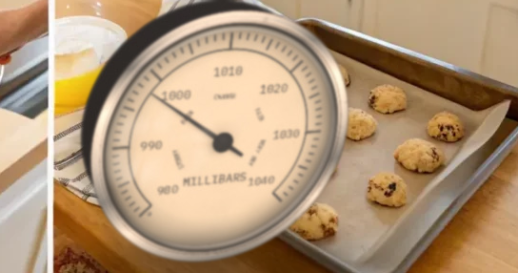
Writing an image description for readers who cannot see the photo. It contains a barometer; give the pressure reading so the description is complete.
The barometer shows 998 mbar
